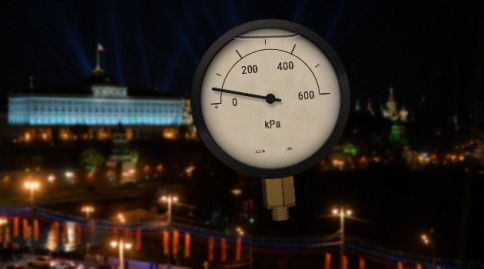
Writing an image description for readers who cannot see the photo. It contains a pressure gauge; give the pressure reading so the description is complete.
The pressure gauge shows 50 kPa
